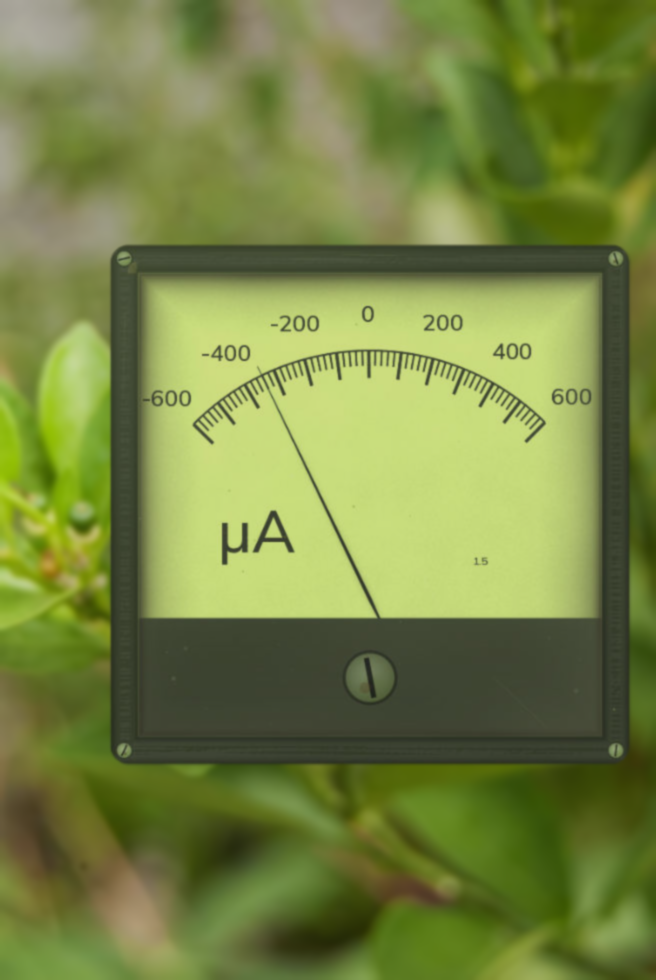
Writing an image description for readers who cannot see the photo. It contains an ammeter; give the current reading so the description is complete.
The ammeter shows -340 µA
